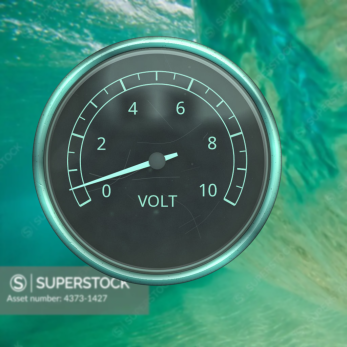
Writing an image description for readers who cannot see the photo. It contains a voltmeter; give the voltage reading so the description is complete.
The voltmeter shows 0.5 V
